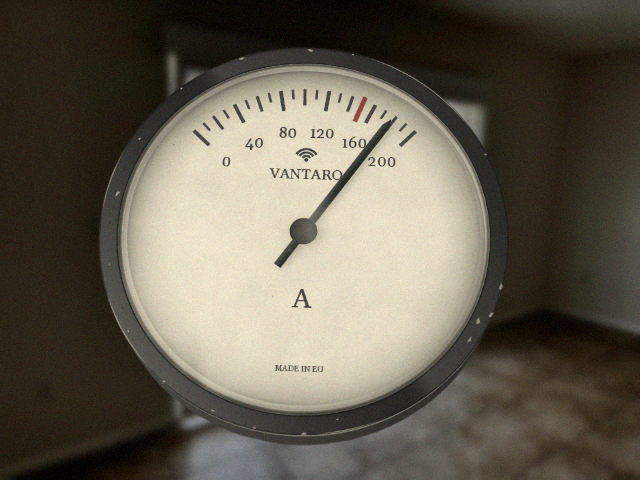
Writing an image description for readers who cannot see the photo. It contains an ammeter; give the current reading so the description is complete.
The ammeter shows 180 A
